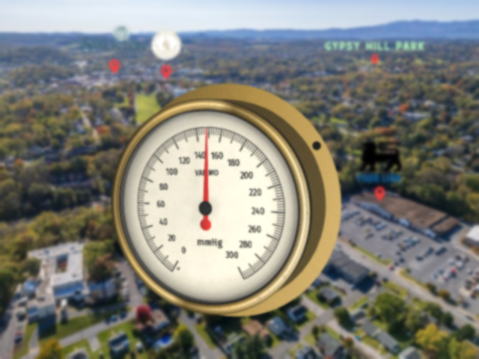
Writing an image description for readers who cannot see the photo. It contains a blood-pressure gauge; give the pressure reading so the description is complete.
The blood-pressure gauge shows 150 mmHg
